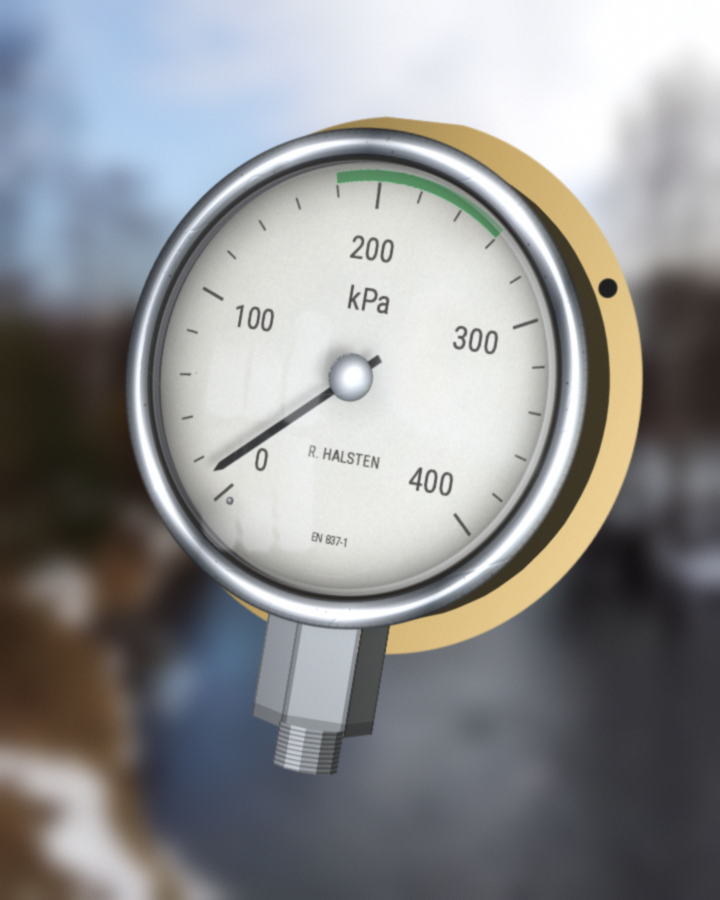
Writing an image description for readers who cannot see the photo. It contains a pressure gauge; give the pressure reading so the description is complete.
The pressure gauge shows 10 kPa
